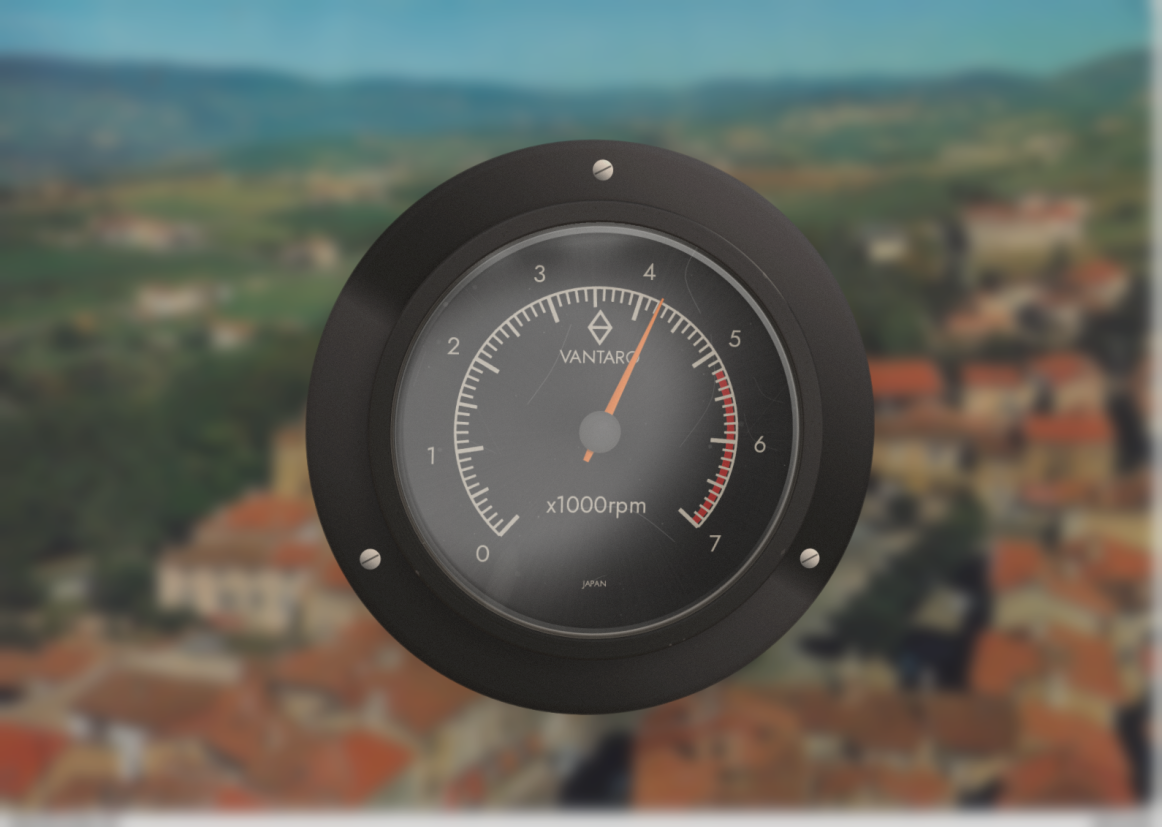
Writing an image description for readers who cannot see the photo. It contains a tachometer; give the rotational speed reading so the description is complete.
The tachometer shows 4200 rpm
